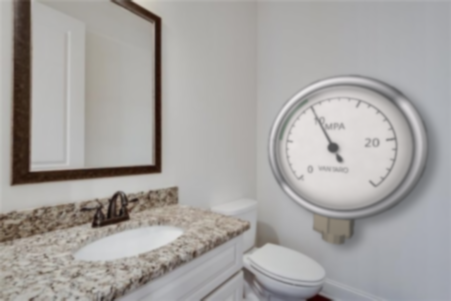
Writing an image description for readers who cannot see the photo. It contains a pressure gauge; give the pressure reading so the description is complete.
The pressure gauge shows 10 MPa
